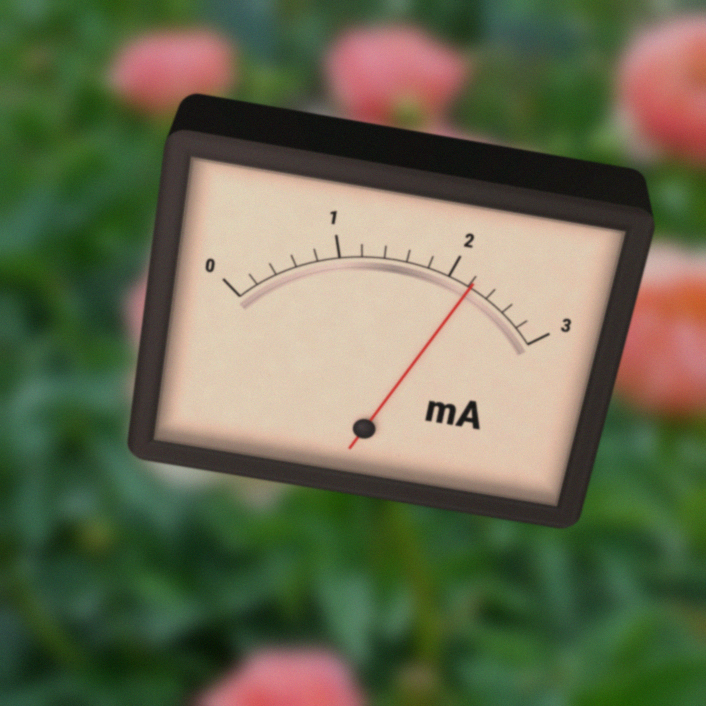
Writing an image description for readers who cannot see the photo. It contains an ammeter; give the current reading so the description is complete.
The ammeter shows 2.2 mA
